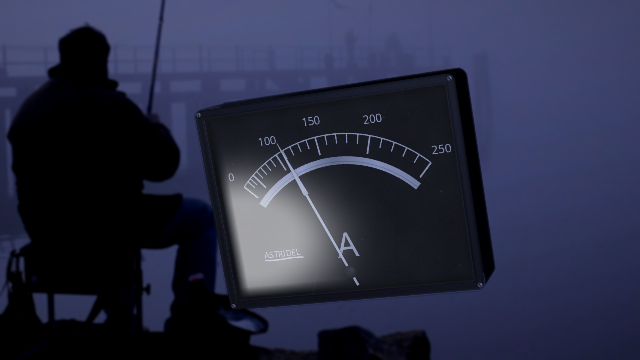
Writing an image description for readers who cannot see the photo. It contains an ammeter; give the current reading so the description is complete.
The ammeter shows 110 A
